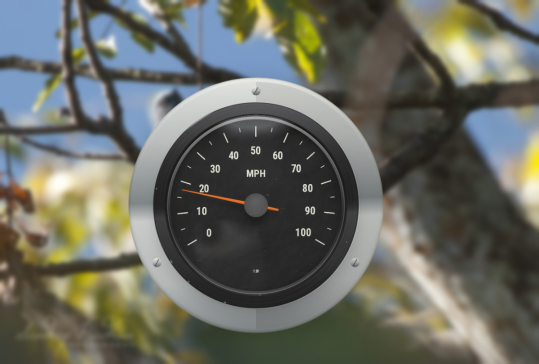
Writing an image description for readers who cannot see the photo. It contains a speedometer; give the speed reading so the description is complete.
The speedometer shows 17.5 mph
